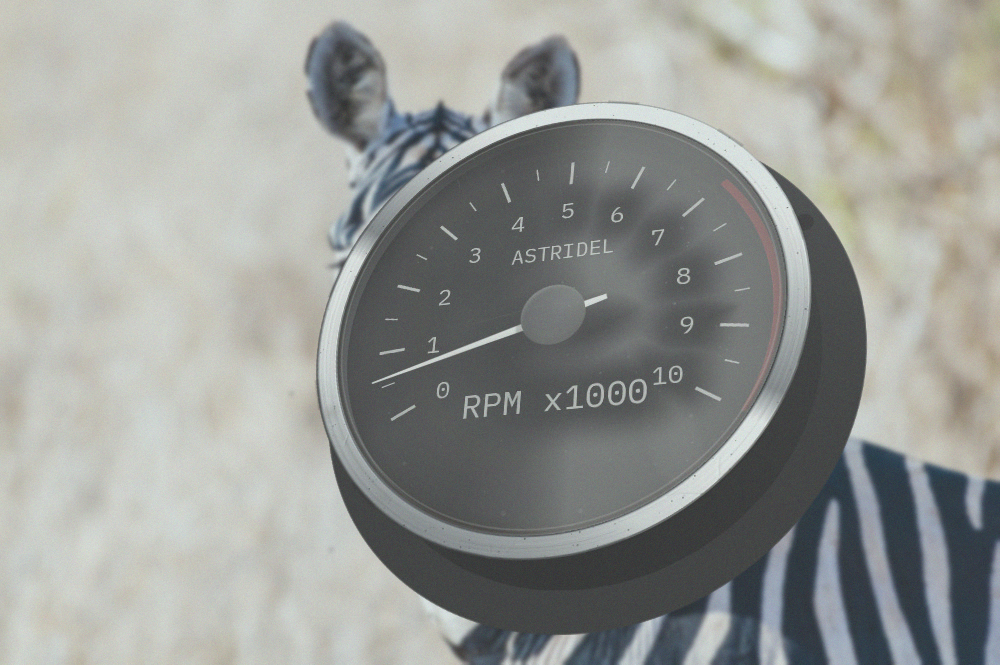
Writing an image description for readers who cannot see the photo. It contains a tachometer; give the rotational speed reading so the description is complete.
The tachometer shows 500 rpm
